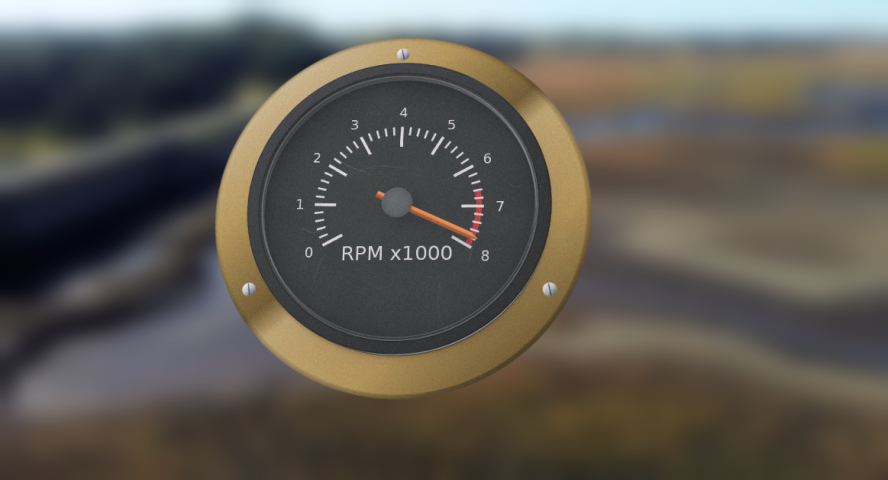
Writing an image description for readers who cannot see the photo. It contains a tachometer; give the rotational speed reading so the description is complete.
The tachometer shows 7800 rpm
